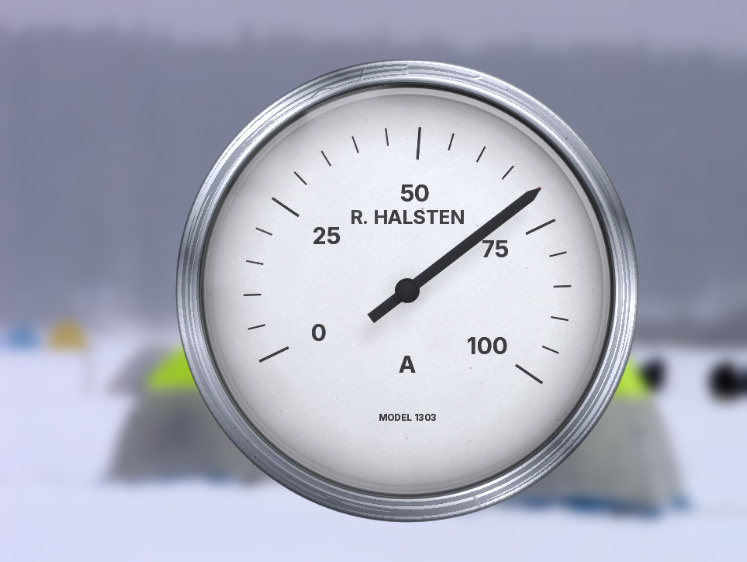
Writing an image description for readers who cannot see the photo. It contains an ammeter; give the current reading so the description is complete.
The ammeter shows 70 A
